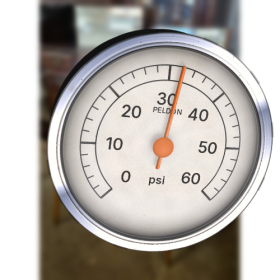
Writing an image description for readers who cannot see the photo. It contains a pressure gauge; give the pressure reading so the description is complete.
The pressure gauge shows 32 psi
